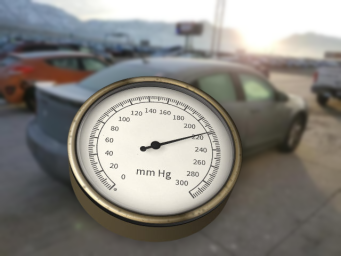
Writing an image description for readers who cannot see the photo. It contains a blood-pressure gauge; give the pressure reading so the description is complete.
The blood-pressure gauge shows 220 mmHg
